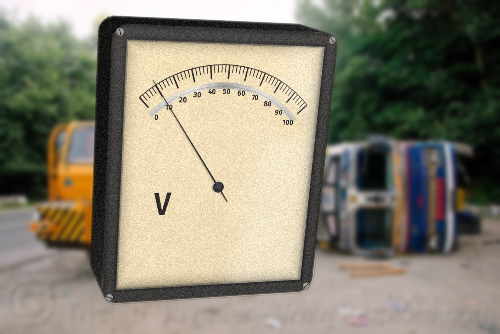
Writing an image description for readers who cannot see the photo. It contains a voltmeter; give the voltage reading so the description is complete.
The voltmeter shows 10 V
